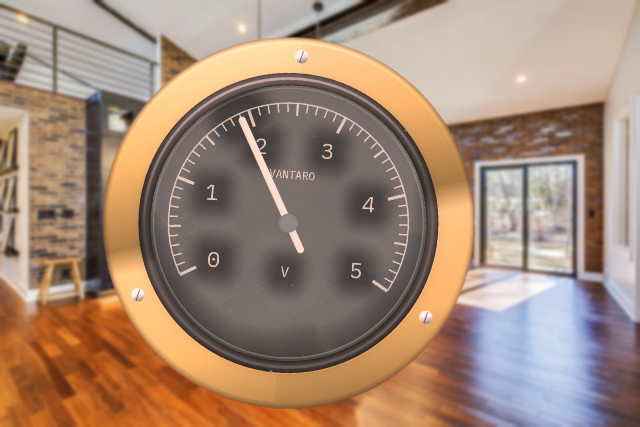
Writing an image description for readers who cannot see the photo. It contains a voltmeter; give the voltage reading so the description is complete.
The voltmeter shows 1.9 V
